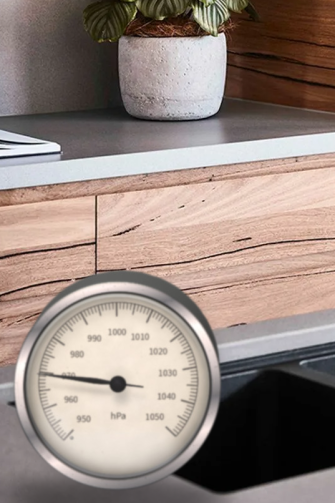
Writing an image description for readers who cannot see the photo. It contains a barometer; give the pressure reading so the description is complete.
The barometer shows 970 hPa
